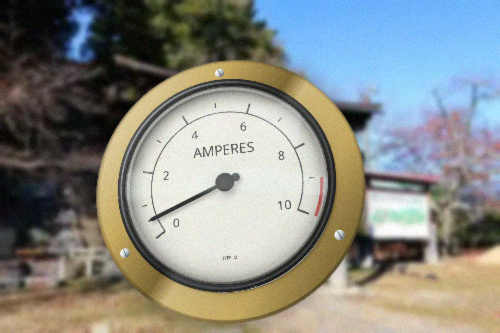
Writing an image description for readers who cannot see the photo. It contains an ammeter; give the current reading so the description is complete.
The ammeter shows 0.5 A
